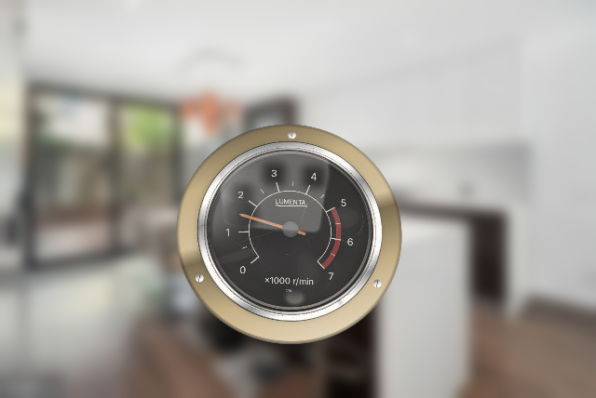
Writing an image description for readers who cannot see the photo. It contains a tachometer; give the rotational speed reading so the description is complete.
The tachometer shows 1500 rpm
